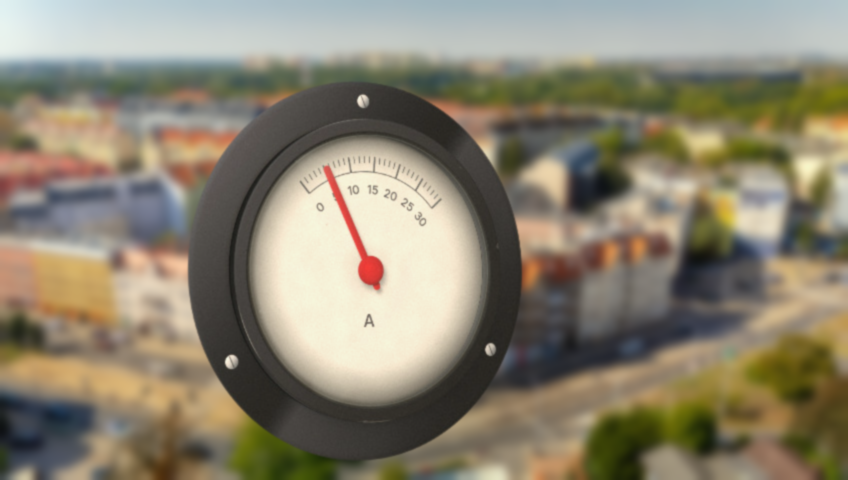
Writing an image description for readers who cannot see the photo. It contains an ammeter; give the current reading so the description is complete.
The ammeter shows 5 A
